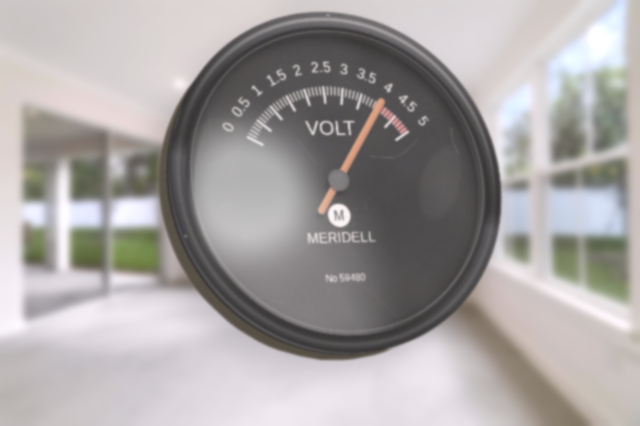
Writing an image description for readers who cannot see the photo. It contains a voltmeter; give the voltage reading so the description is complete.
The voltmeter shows 4 V
